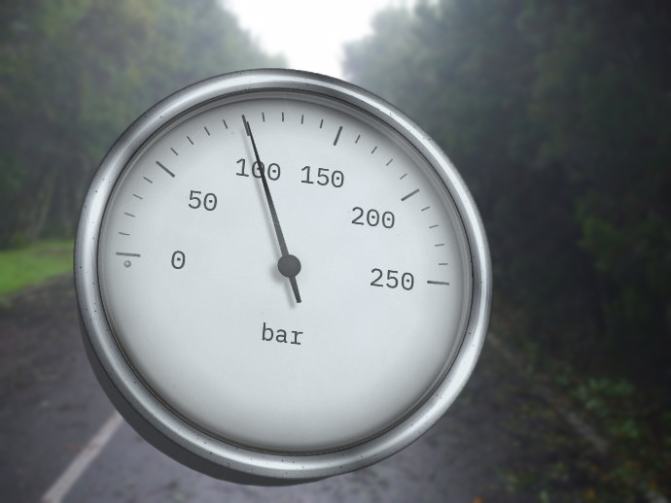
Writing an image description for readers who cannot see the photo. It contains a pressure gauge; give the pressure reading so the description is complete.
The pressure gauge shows 100 bar
